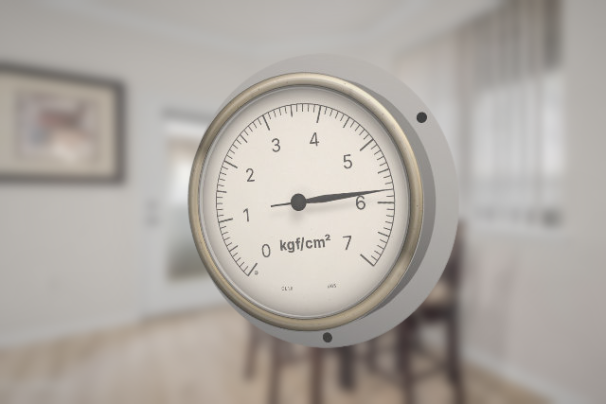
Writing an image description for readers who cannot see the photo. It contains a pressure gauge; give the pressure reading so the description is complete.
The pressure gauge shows 5.8 kg/cm²
